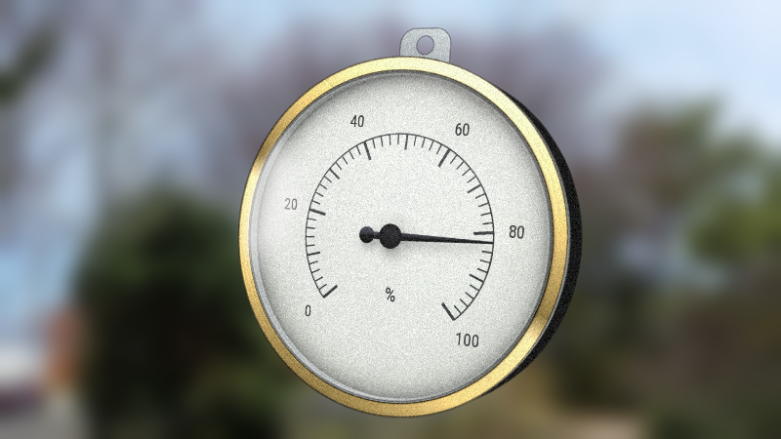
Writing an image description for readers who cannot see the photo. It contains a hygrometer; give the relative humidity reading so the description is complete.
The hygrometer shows 82 %
